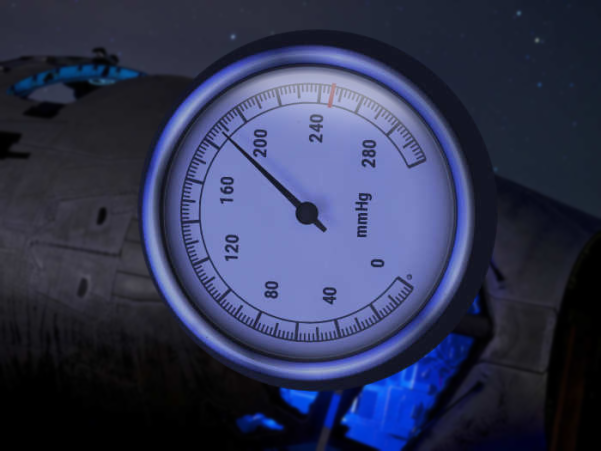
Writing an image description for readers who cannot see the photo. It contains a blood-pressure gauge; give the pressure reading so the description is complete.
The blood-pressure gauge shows 188 mmHg
